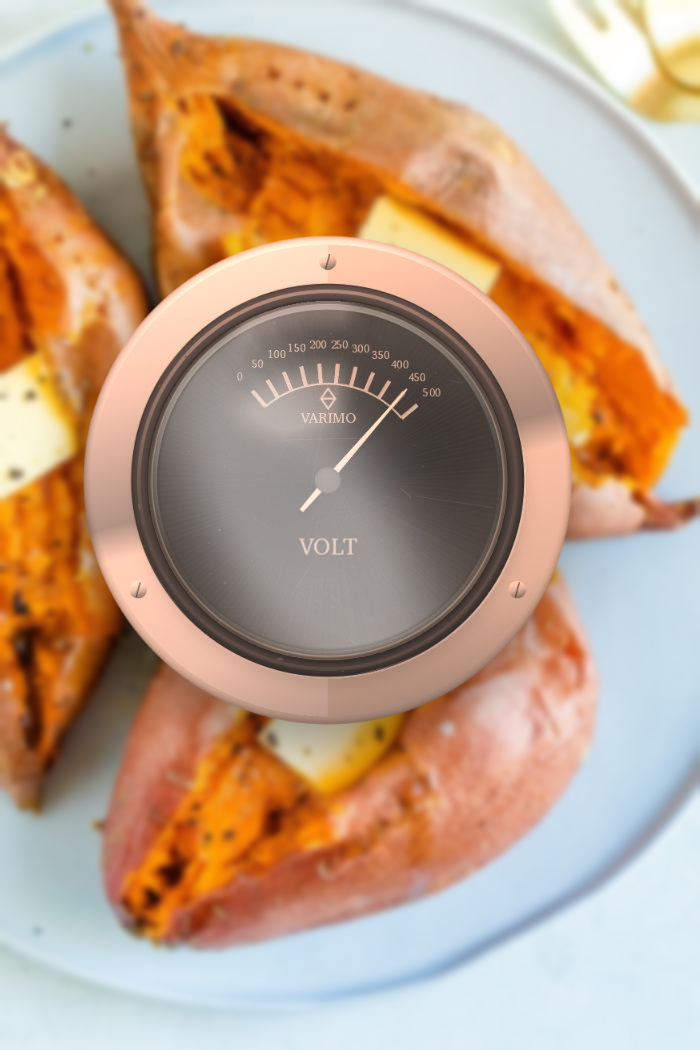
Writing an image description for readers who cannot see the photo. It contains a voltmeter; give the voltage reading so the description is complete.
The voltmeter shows 450 V
